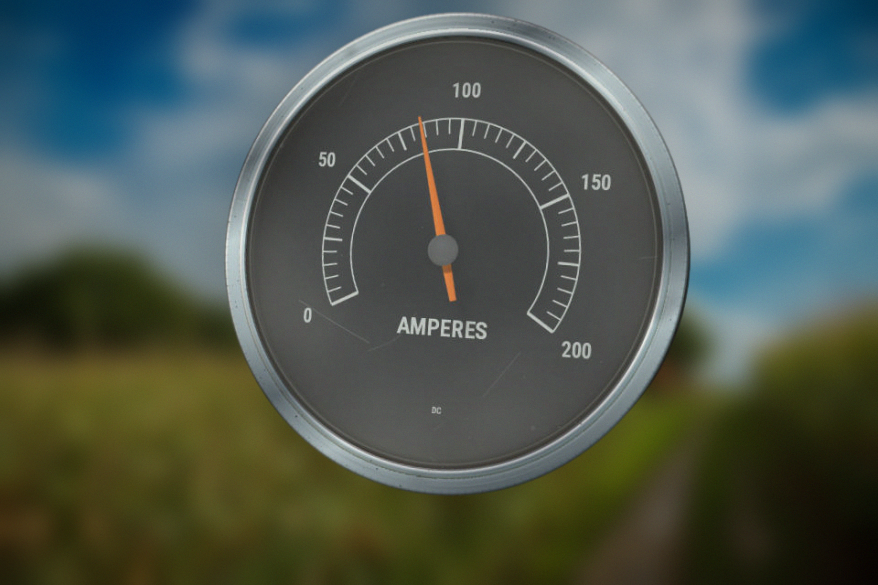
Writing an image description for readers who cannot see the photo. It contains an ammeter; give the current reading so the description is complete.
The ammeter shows 85 A
